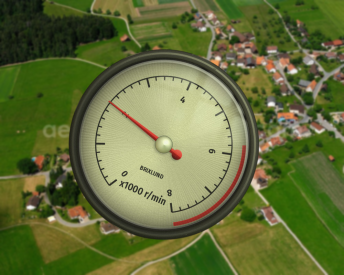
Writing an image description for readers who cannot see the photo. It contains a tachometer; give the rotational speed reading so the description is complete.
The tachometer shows 2000 rpm
